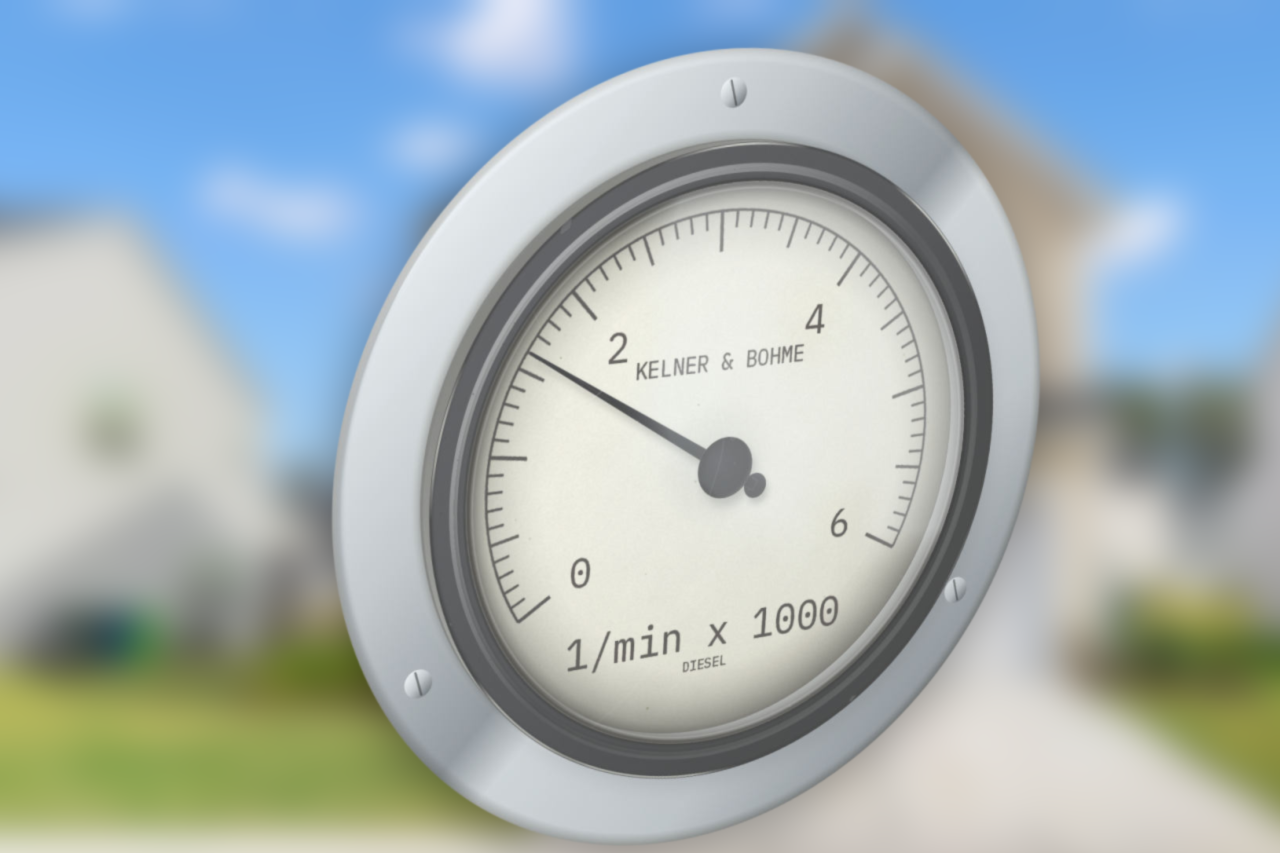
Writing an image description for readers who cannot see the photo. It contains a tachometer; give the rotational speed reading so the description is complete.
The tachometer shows 1600 rpm
